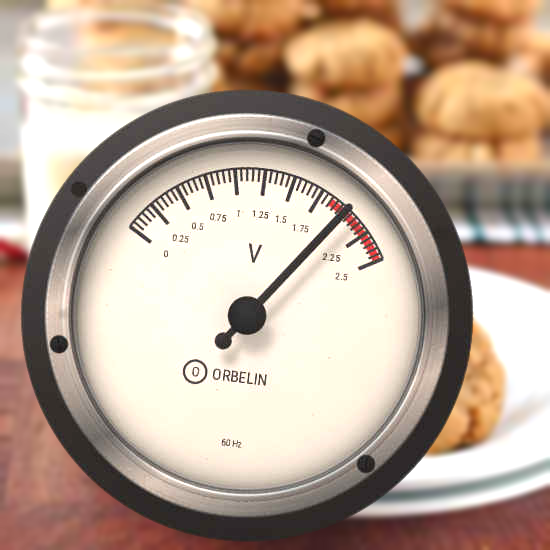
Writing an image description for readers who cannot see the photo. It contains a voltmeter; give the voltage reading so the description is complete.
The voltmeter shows 2 V
